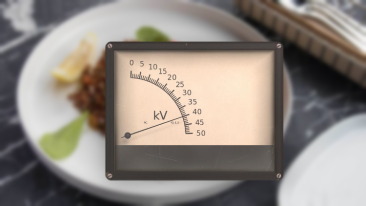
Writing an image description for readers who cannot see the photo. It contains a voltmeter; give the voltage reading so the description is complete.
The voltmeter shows 40 kV
